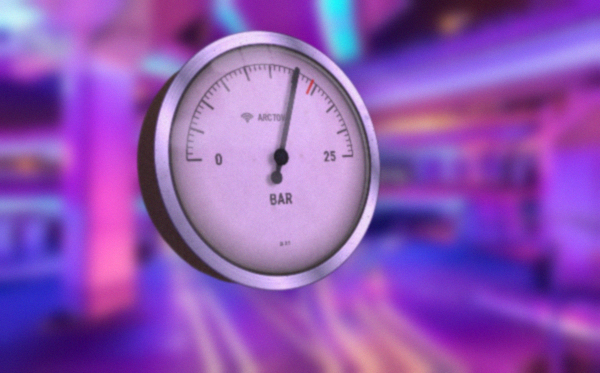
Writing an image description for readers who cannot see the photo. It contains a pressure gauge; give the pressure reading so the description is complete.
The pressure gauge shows 15 bar
